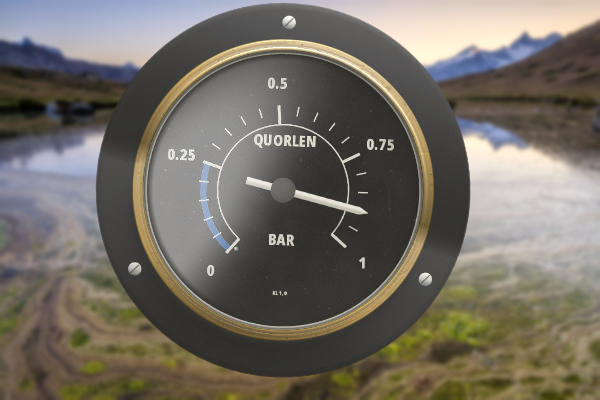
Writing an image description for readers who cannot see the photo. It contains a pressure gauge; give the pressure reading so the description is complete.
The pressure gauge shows 0.9 bar
